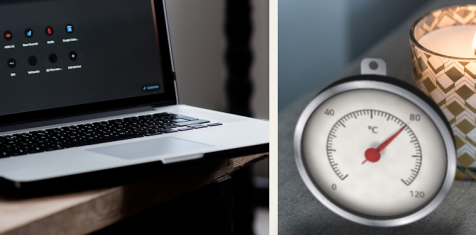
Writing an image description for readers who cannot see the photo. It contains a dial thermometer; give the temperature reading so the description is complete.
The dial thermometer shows 80 °C
